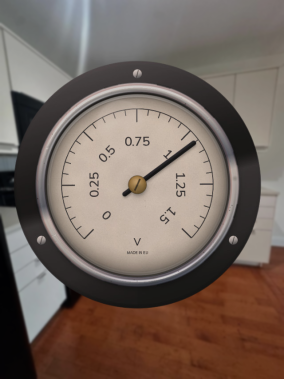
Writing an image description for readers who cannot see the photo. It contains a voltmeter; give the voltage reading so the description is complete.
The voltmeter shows 1.05 V
